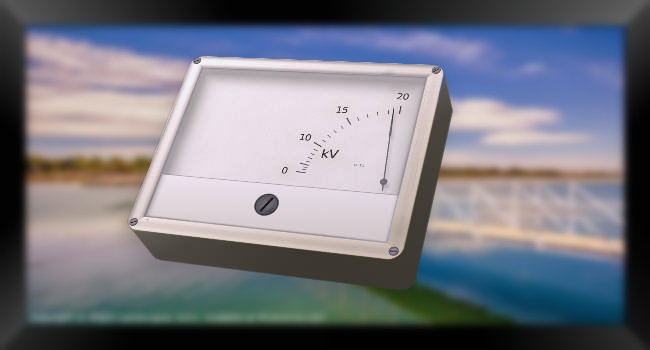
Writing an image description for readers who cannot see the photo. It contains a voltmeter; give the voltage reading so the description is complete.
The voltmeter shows 19.5 kV
